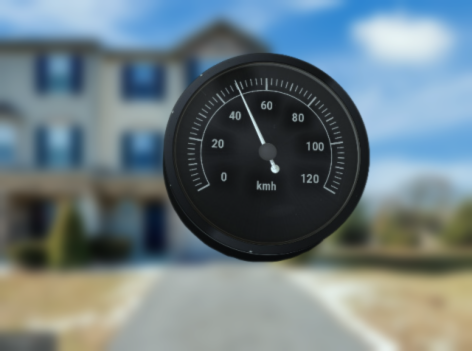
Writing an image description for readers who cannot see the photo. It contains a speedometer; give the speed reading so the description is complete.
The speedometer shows 48 km/h
